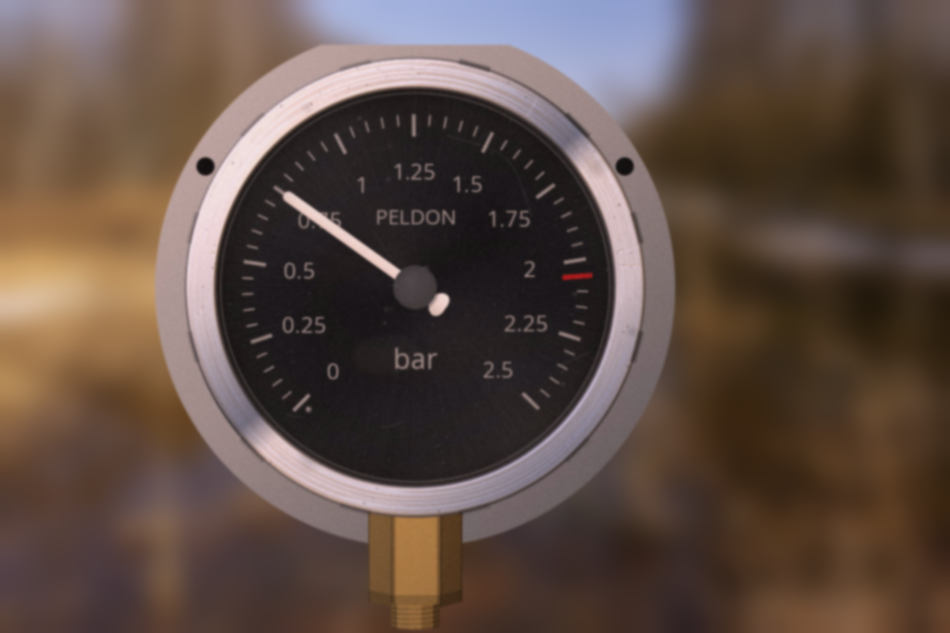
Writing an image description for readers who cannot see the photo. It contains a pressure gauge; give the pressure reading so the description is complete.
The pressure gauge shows 0.75 bar
